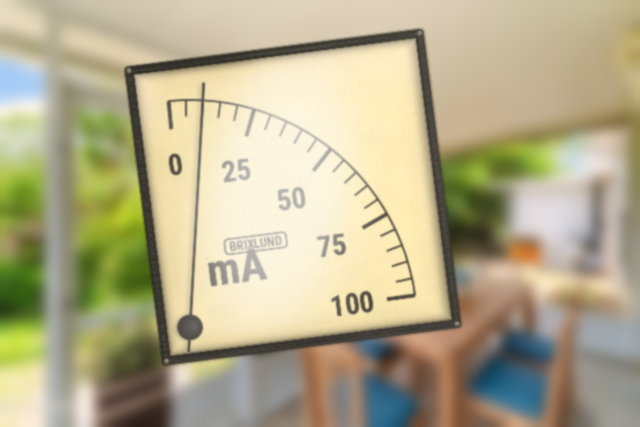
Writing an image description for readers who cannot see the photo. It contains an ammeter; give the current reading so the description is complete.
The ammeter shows 10 mA
